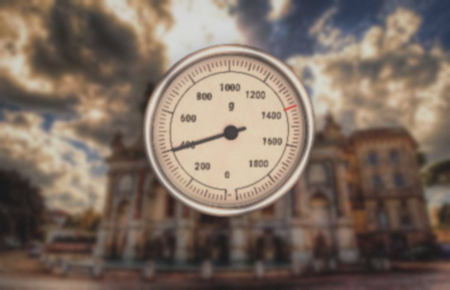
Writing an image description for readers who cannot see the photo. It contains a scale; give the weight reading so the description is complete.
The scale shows 400 g
